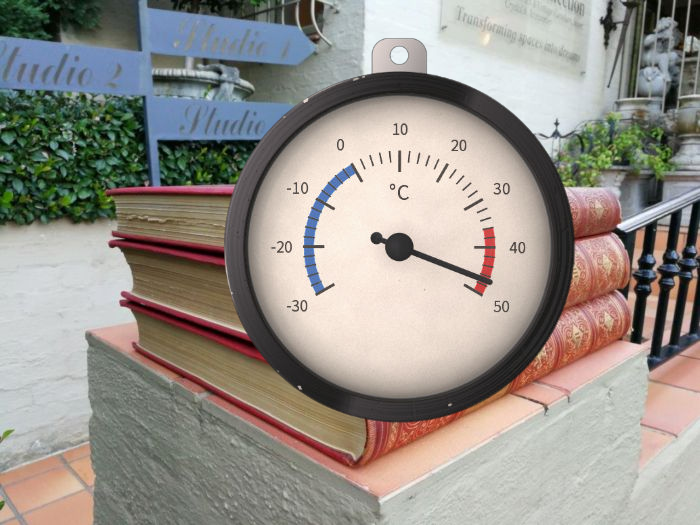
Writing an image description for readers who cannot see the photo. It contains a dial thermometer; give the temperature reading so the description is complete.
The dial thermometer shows 47 °C
